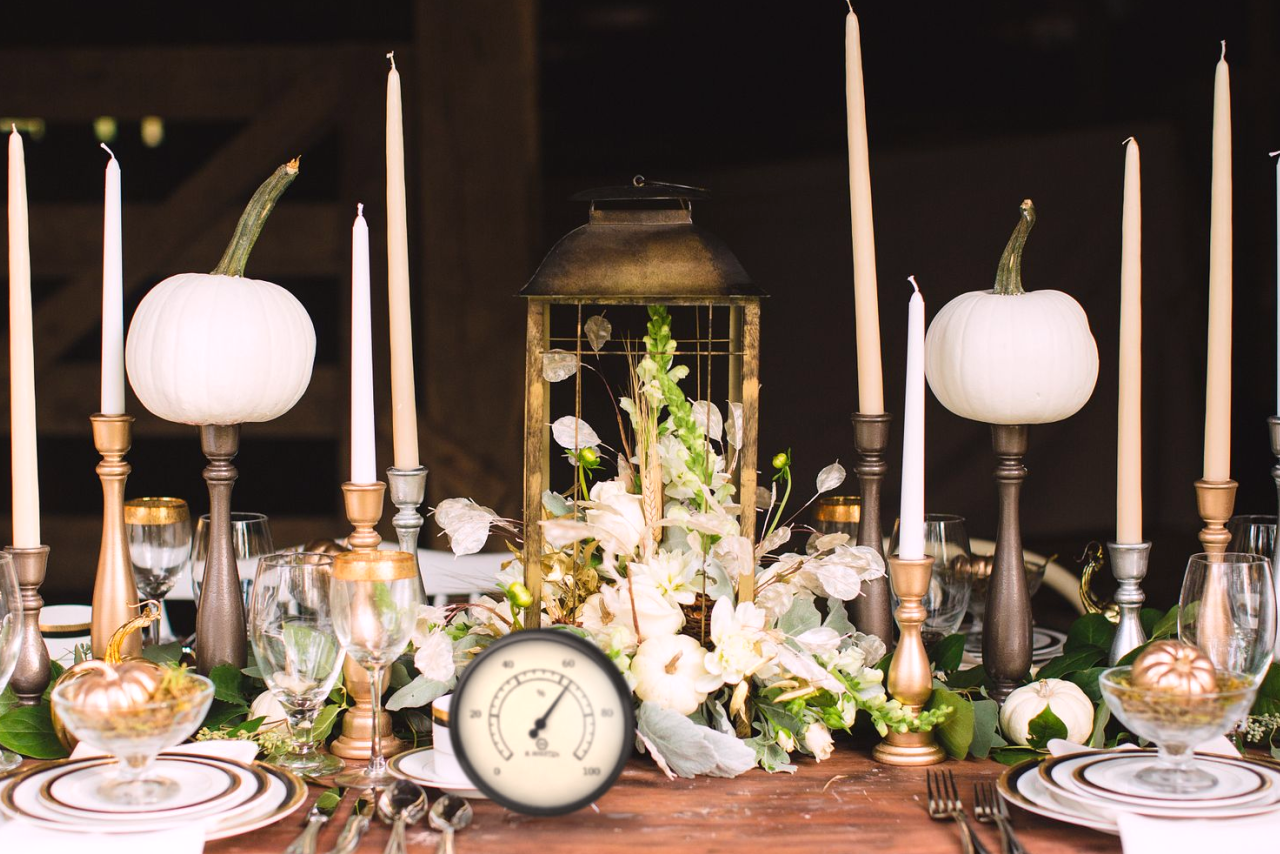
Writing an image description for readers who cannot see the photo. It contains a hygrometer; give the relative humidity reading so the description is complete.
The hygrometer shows 64 %
